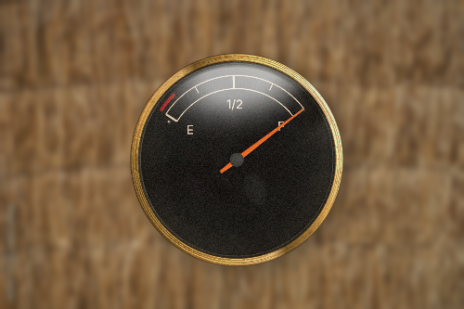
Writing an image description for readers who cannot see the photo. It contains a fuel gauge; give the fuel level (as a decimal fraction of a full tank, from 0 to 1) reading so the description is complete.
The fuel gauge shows 1
